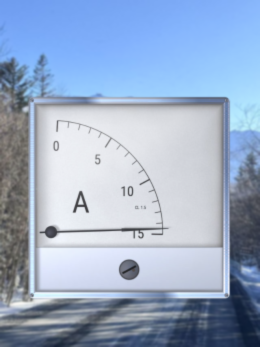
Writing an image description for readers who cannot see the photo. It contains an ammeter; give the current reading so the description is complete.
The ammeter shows 14.5 A
